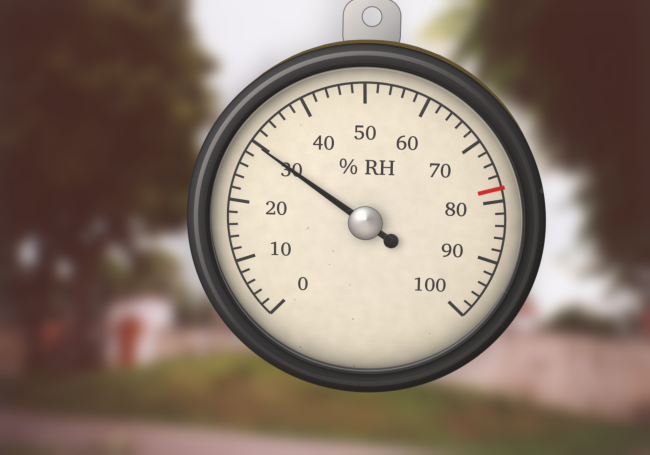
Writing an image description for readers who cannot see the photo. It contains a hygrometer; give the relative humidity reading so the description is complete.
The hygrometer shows 30 %
